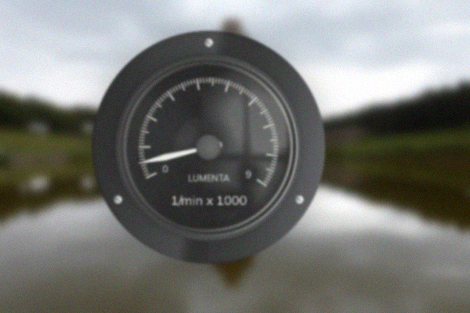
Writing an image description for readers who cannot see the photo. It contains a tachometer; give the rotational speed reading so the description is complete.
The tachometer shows 500 rpm
